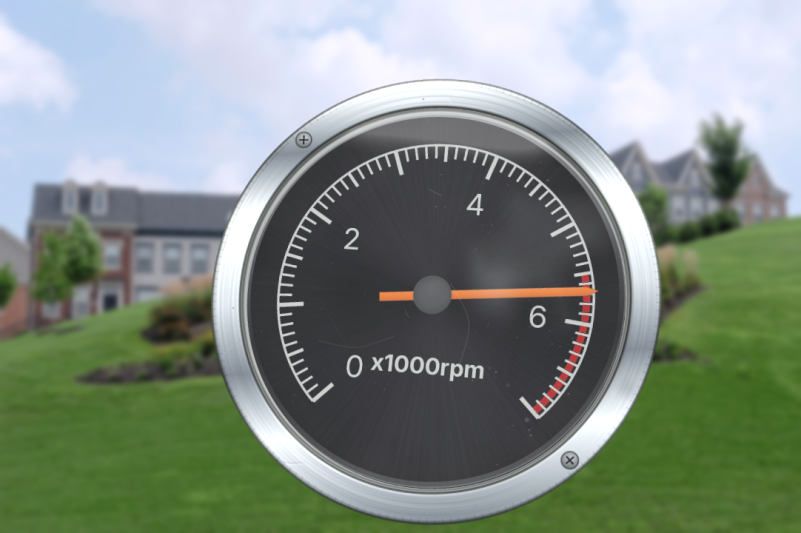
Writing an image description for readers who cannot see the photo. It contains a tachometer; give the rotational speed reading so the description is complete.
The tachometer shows 5700 rpm
